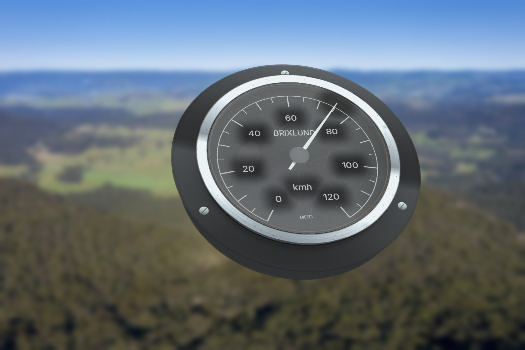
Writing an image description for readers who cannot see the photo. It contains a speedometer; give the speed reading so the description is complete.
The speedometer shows 75 km/h
